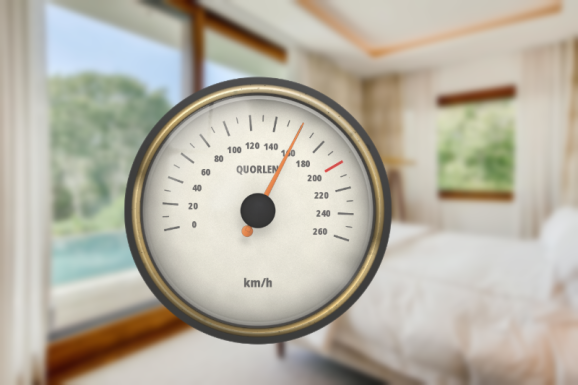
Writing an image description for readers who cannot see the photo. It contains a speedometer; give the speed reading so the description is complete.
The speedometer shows 160 km/h
